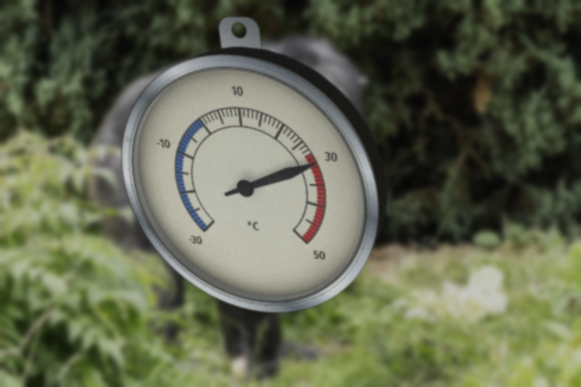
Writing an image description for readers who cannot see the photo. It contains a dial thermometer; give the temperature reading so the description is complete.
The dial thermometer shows 30 °C
